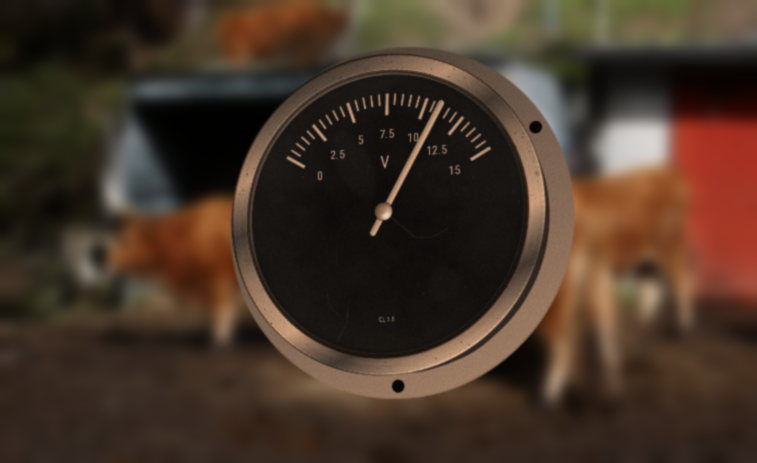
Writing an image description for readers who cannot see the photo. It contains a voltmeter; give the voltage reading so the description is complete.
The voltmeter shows 11 V
